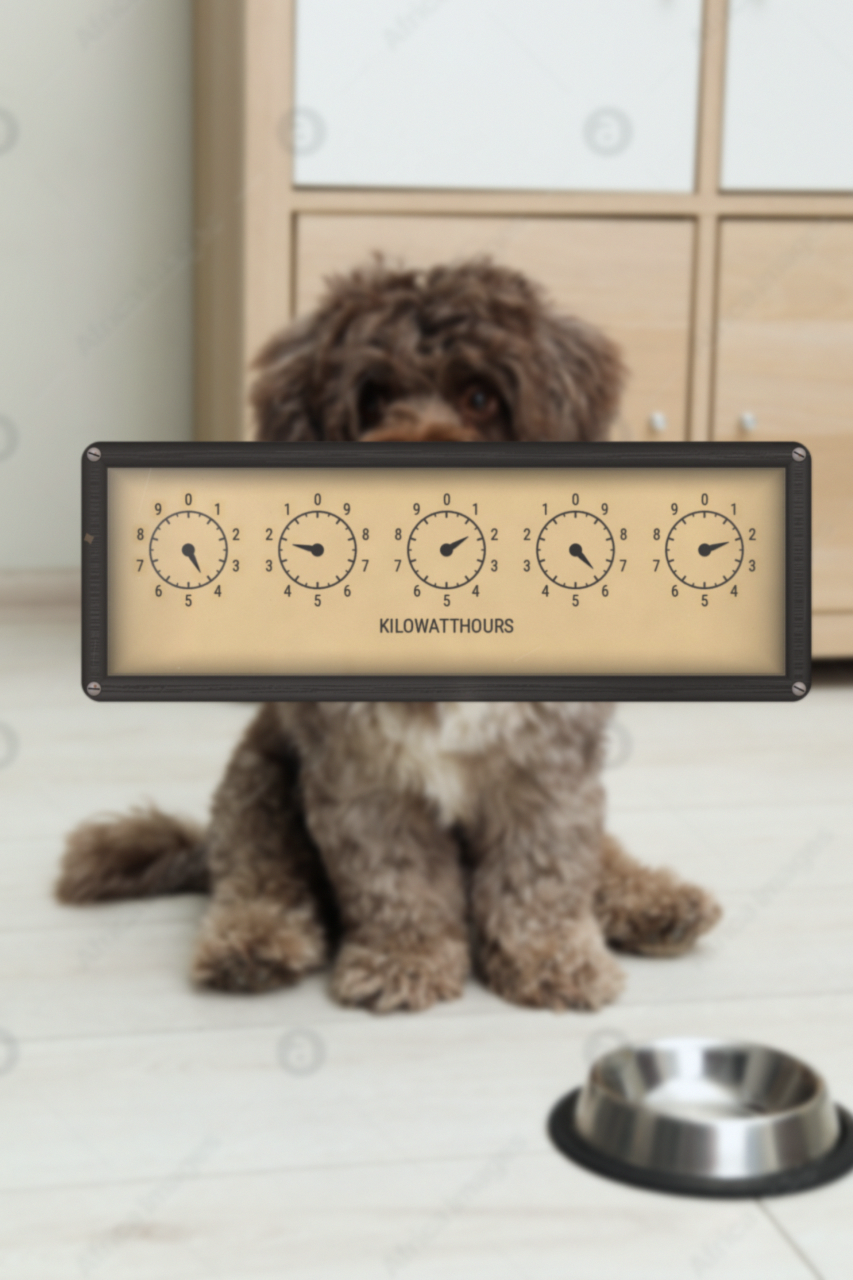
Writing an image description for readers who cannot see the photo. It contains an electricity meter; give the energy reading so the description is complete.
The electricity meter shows 42162 kWh
